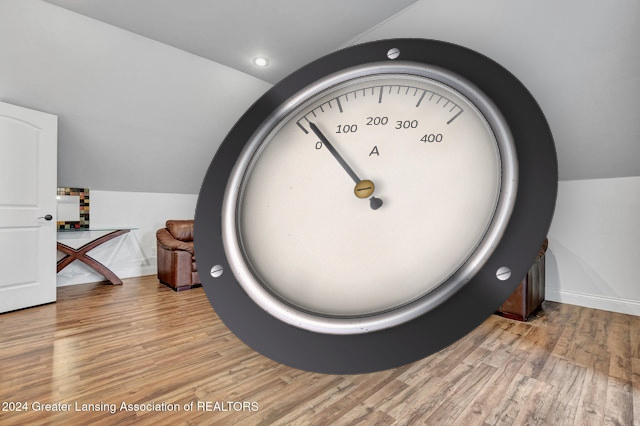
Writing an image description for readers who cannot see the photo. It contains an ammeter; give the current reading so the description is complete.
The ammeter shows 20 A
